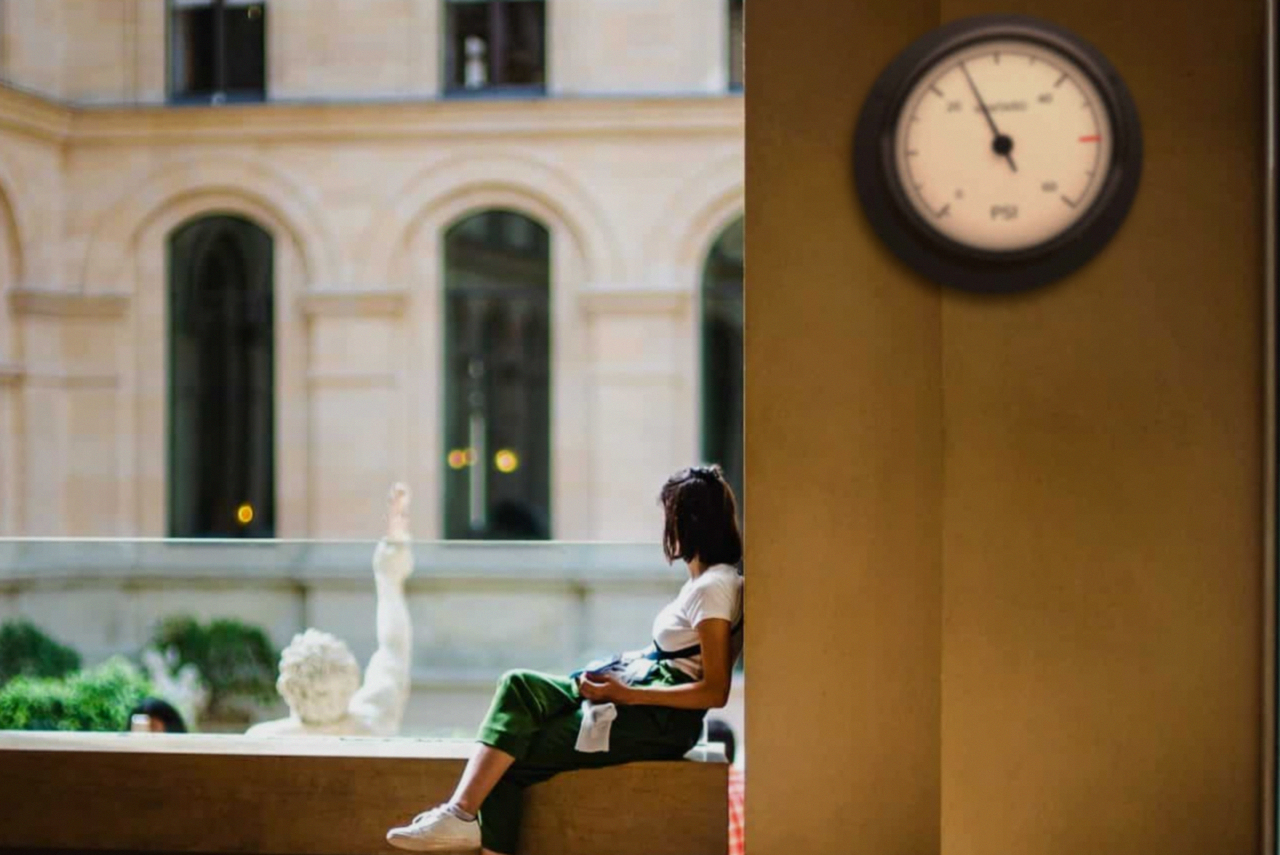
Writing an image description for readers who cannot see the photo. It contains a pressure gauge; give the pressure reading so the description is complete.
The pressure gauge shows 25 psi
